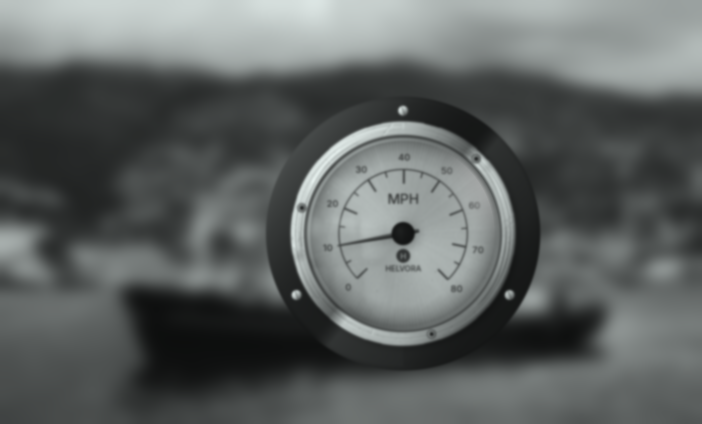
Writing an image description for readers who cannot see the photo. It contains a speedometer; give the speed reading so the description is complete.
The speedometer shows 10 mph
